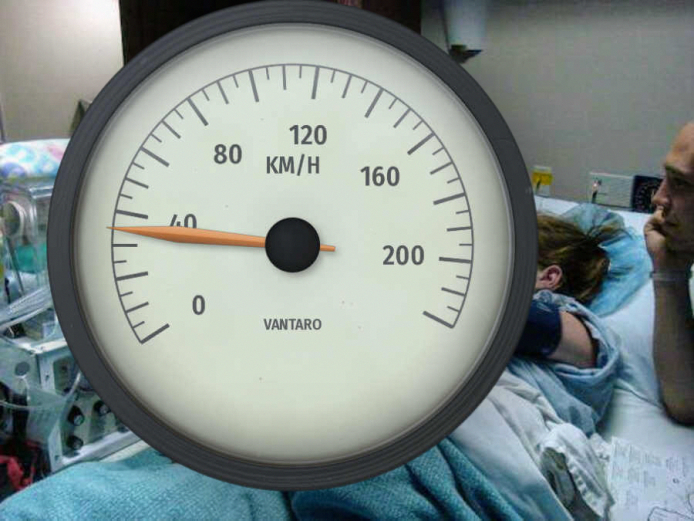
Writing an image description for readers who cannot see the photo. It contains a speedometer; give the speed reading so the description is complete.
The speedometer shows 35 km/h
